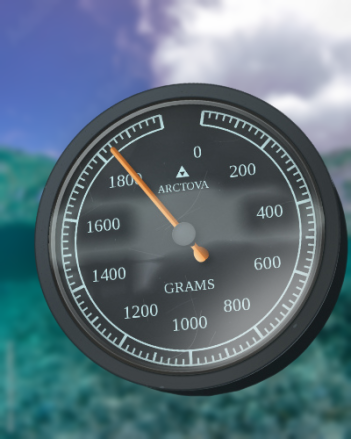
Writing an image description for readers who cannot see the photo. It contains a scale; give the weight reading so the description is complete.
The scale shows 1840 g
